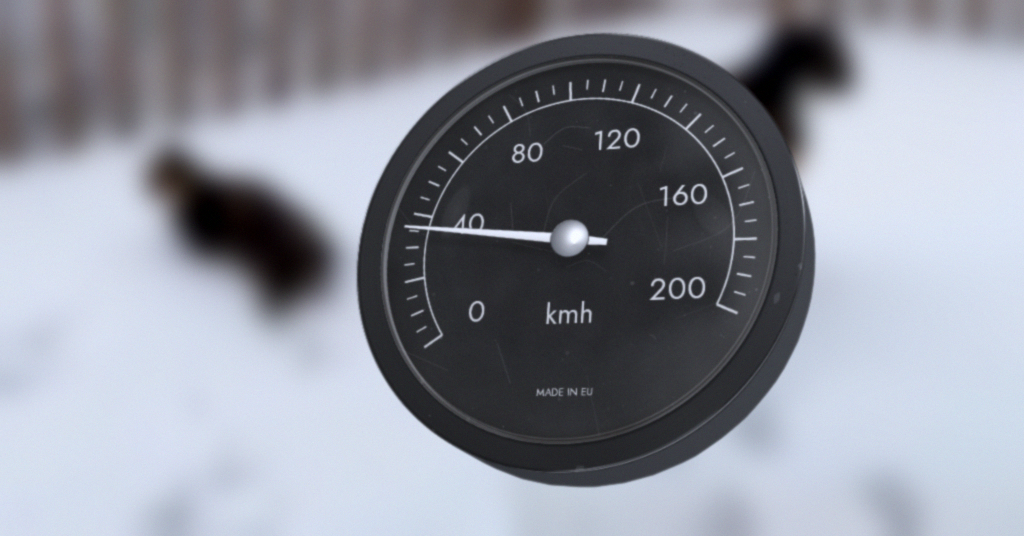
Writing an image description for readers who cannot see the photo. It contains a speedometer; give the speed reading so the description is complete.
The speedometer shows 35 km/h
